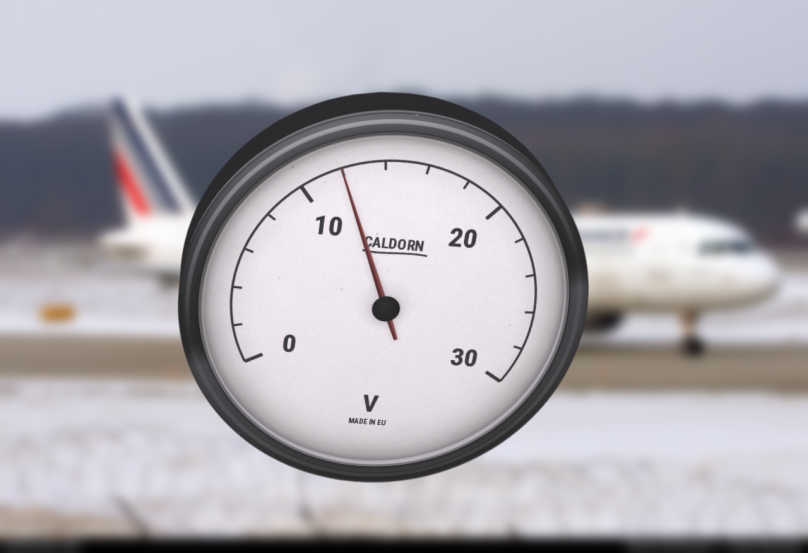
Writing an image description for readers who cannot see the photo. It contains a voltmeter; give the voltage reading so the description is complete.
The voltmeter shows 12 V
